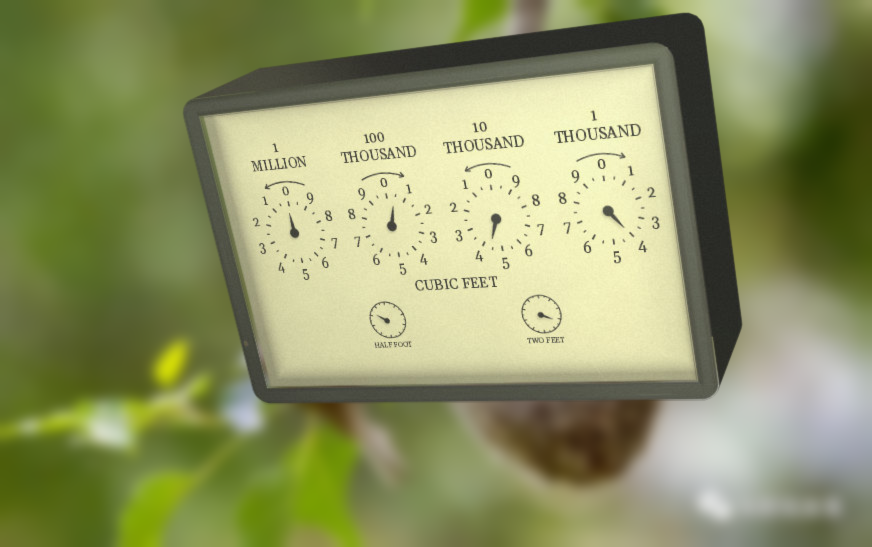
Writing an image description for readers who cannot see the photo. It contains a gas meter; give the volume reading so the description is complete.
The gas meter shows 4400 ft³
